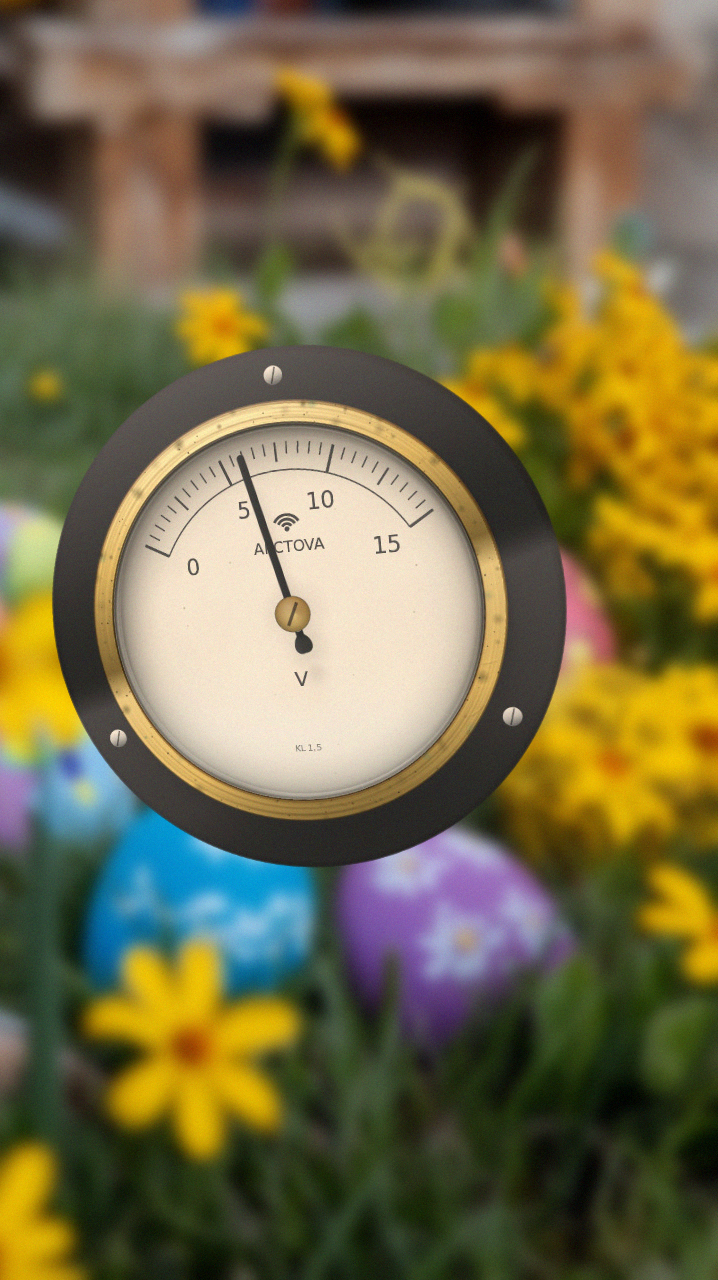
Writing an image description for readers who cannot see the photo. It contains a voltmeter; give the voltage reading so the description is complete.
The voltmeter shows 6 V
